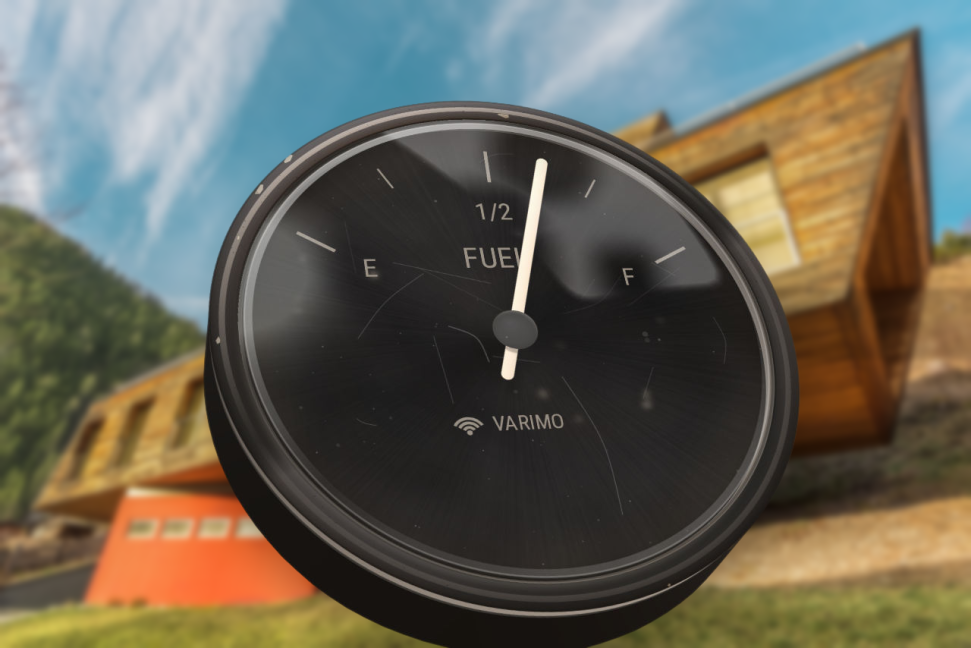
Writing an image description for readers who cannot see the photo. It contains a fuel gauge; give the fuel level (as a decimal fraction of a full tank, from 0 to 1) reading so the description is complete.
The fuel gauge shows 0.625
